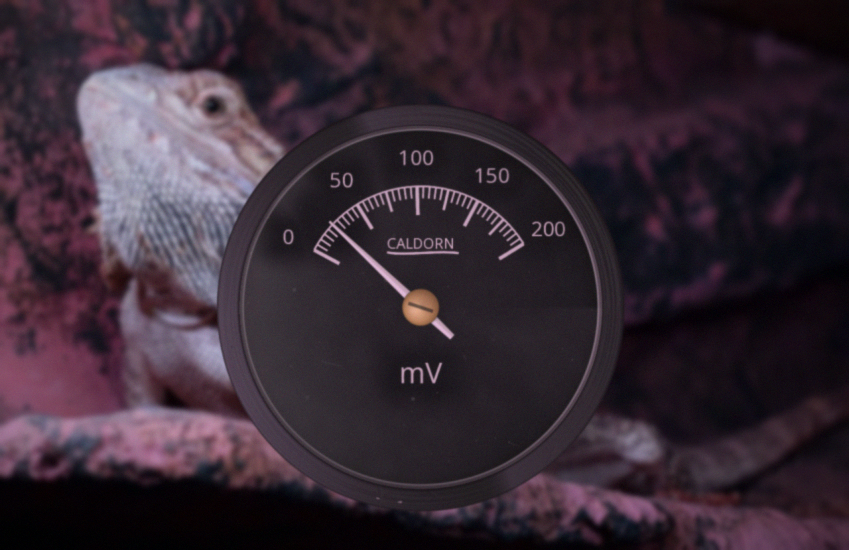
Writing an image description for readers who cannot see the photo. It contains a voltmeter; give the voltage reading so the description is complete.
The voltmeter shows 25 mV
